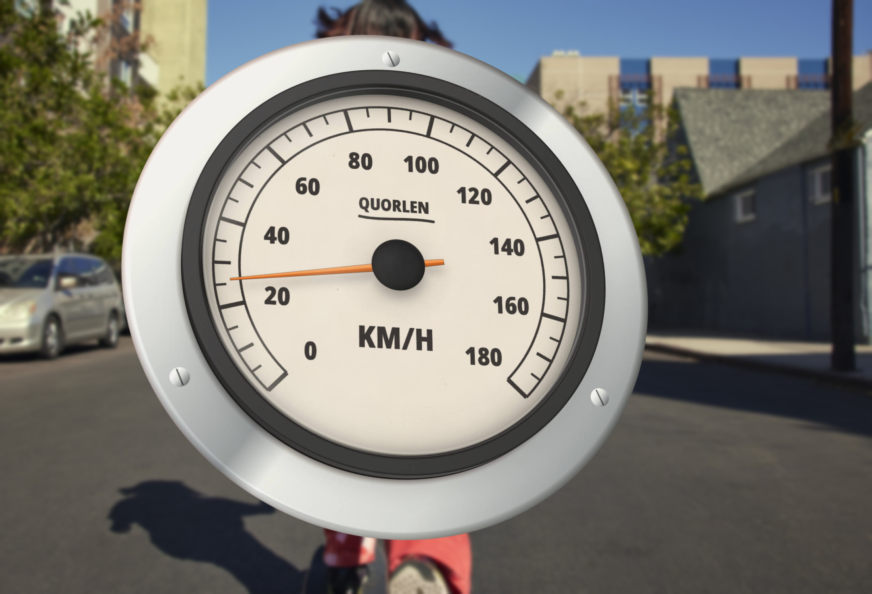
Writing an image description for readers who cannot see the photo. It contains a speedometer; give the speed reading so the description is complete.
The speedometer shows 25 km/h
